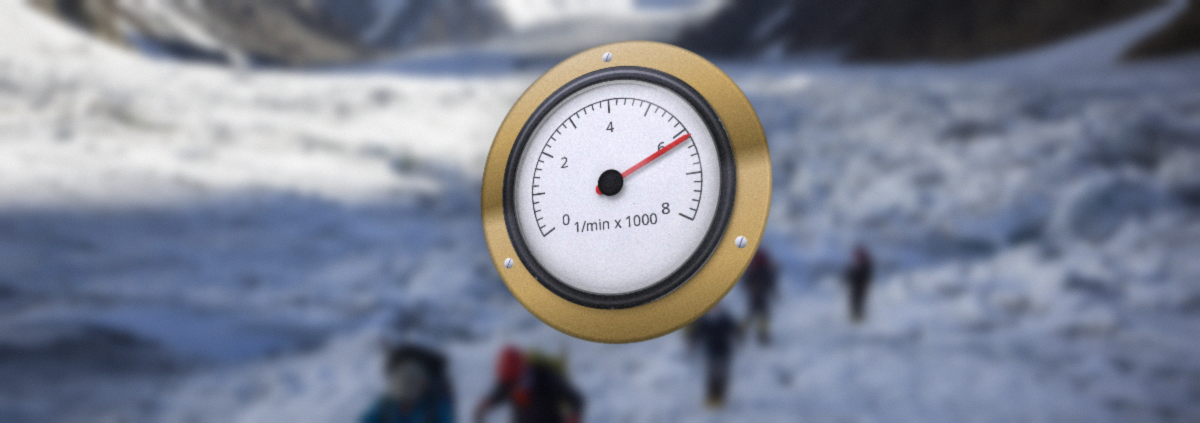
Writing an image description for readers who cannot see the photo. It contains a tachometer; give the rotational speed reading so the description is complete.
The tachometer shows 6200 rpm
